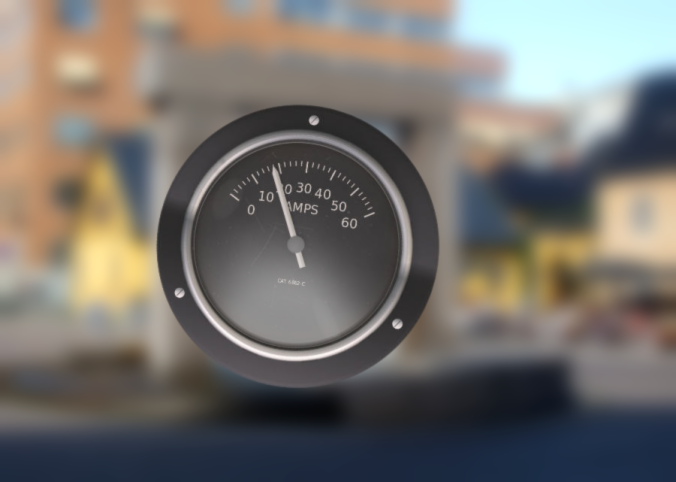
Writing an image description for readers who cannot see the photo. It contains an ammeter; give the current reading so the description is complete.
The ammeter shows 18 A
